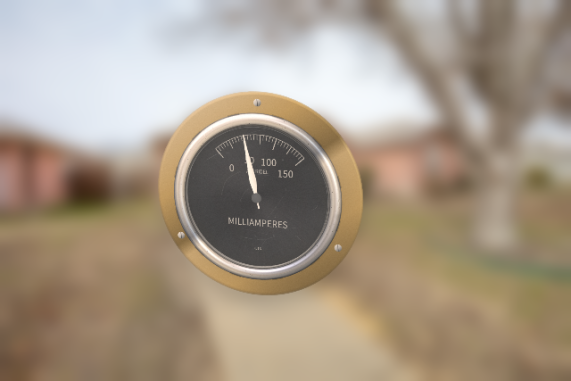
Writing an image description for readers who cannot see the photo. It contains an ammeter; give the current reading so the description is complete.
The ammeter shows 50 mA
